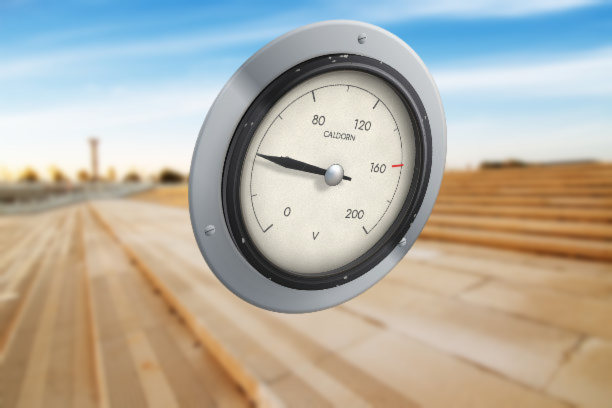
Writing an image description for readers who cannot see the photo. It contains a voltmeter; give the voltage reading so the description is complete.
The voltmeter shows 40 V
